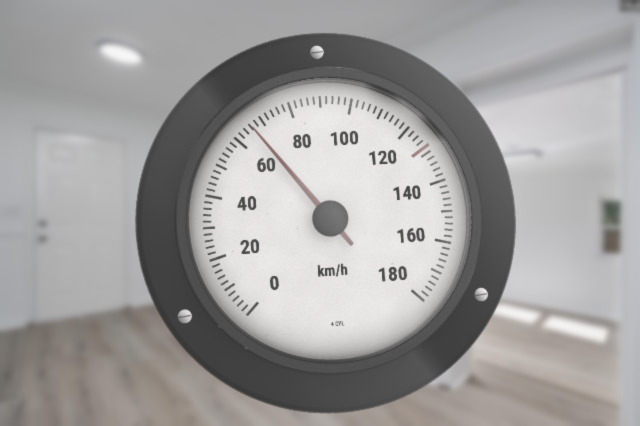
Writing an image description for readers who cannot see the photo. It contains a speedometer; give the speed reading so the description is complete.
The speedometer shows 66 km/h
